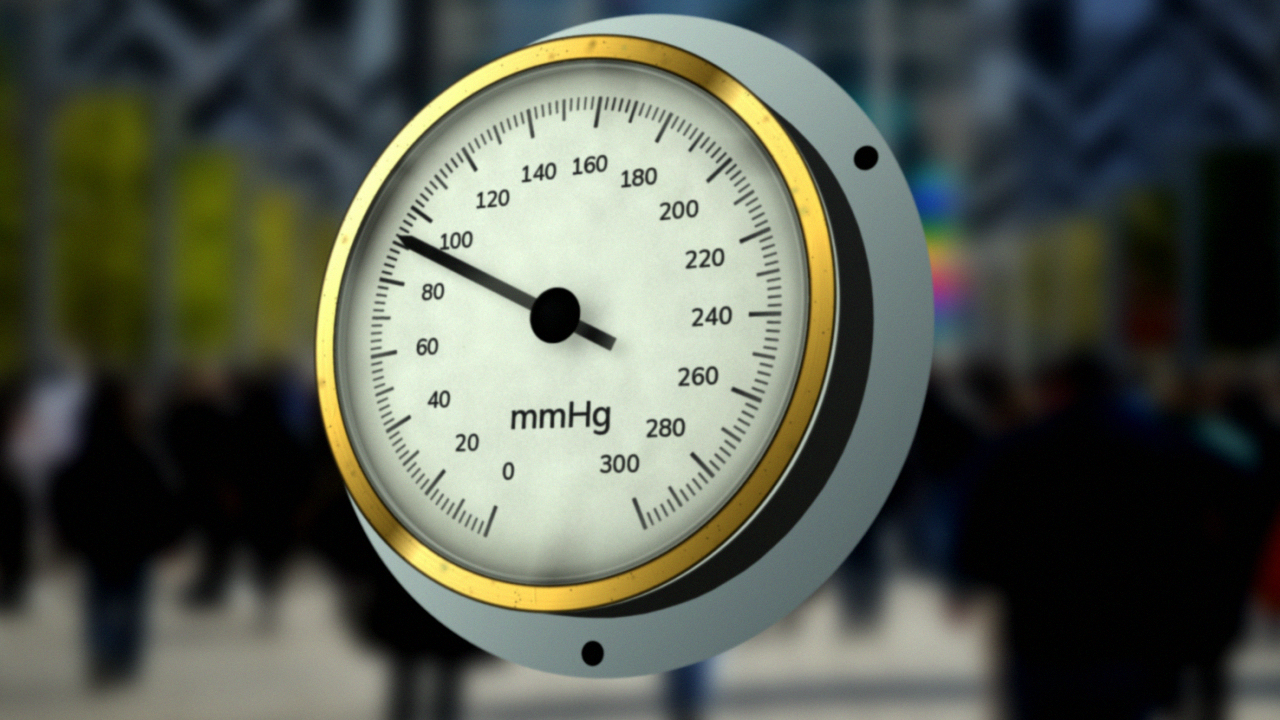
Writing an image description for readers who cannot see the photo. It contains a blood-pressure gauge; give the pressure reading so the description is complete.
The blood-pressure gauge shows 92 mmHg
